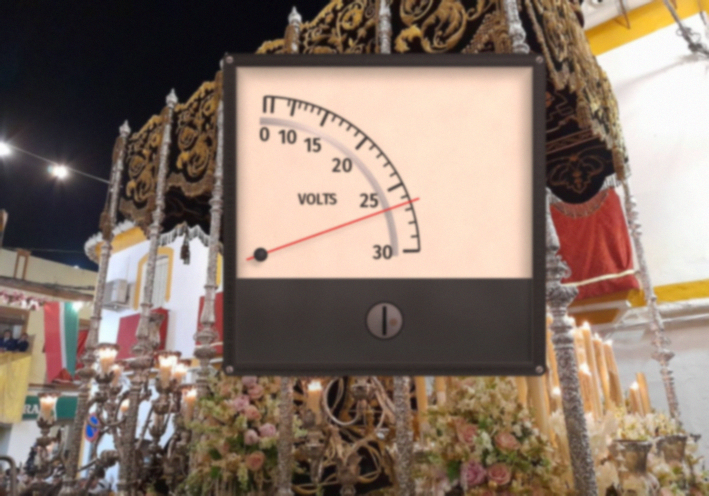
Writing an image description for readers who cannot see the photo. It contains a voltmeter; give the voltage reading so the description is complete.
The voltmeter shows 26.5 V
